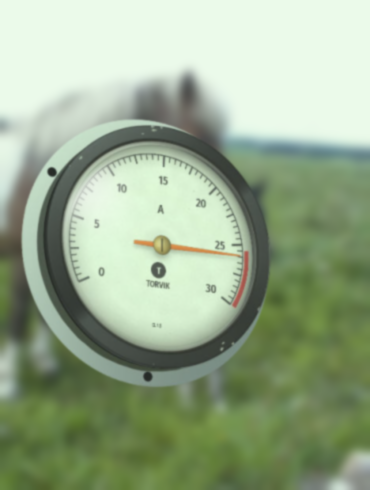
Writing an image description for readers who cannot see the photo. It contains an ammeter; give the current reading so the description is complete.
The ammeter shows 26 A
